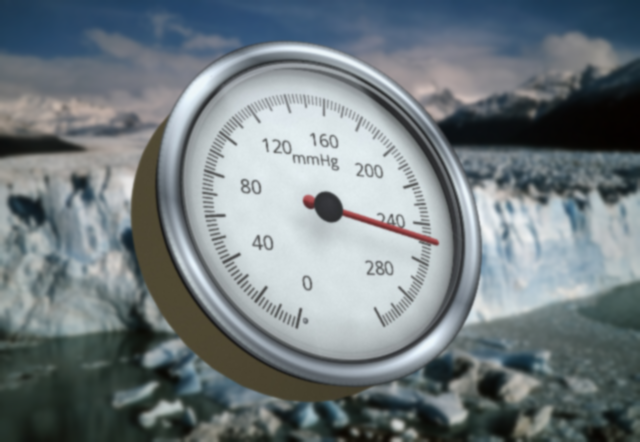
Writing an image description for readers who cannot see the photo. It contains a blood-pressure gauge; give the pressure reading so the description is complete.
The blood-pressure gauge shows 250 mmHg
